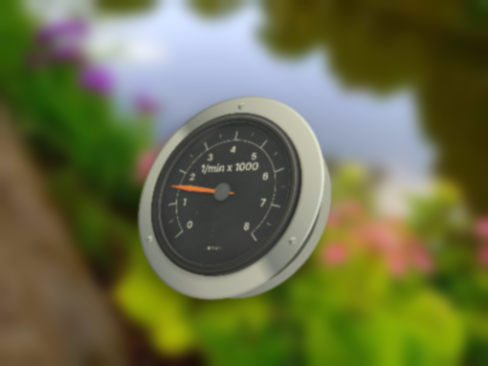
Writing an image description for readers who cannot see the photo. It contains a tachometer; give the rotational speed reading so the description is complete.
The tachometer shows 1500 rpm
